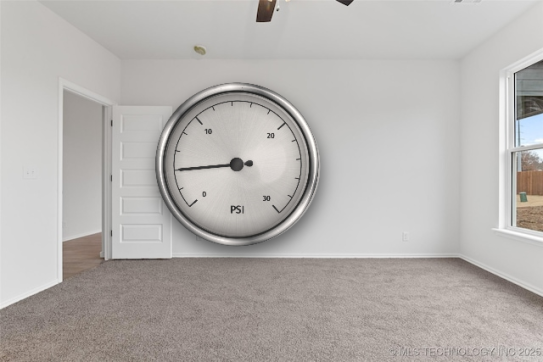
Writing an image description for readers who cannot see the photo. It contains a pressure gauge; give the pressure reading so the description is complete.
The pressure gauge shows 4 psi
